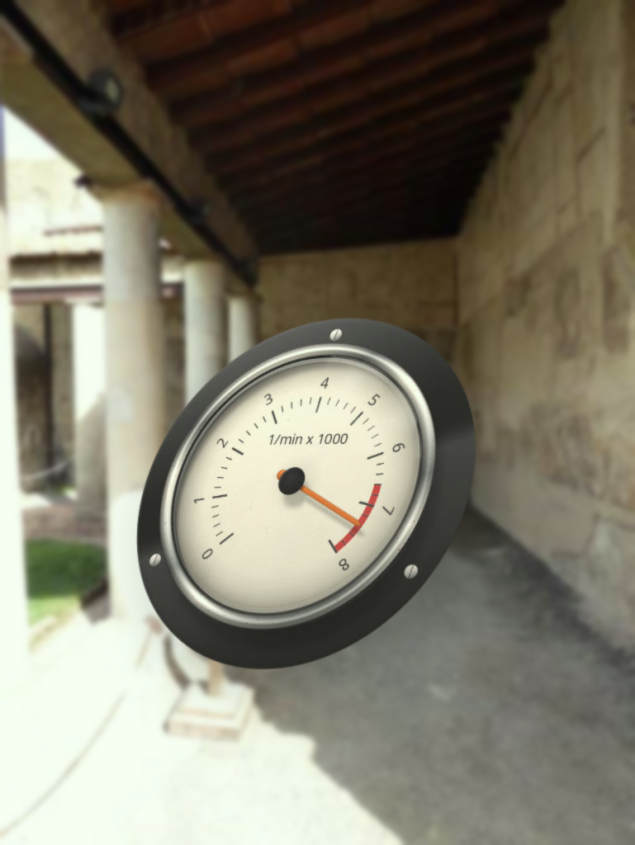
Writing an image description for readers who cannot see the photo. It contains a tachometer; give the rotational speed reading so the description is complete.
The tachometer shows 7400 rpm
